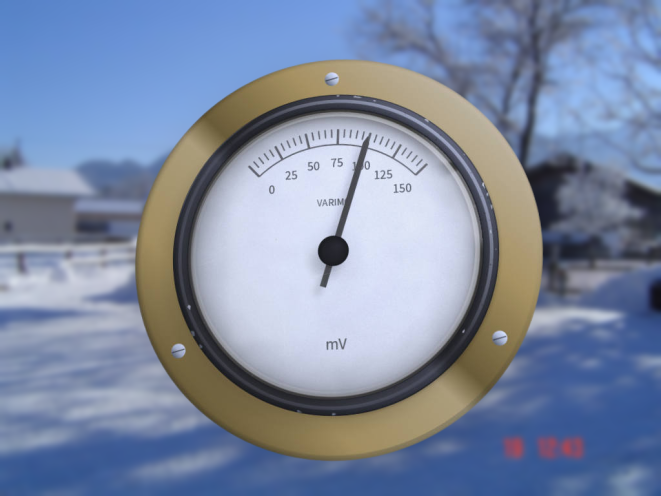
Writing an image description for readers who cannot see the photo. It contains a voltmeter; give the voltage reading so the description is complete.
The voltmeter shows 100 mV
